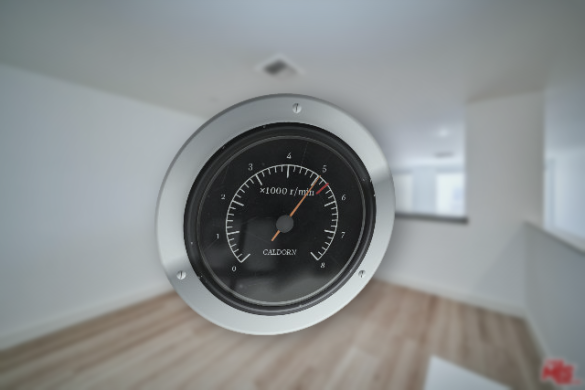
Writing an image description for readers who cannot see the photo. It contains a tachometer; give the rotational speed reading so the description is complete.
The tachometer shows 5000 rpm
